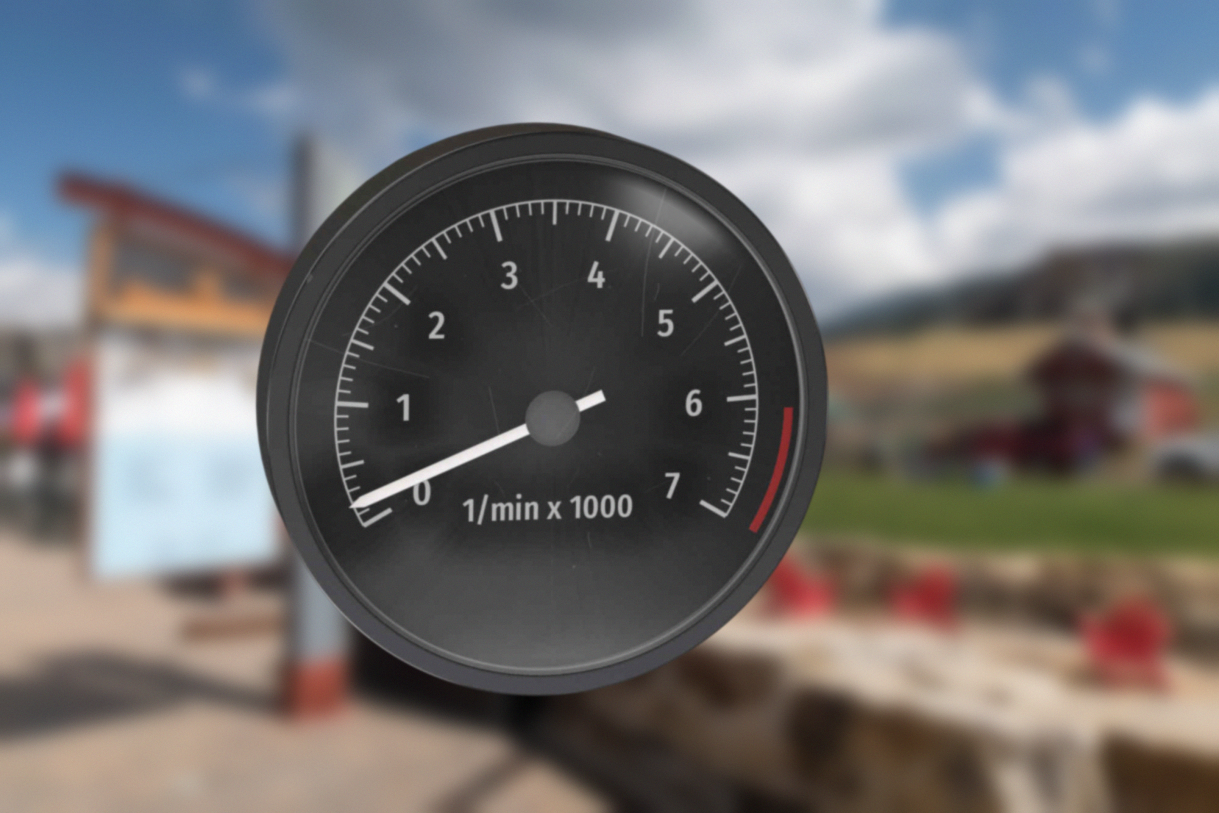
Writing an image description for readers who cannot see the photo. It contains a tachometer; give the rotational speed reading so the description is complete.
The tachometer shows 200 rpm
